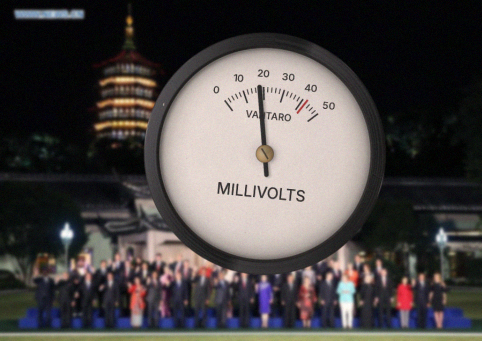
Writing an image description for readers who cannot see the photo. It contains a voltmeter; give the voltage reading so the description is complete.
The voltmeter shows 18 mV
